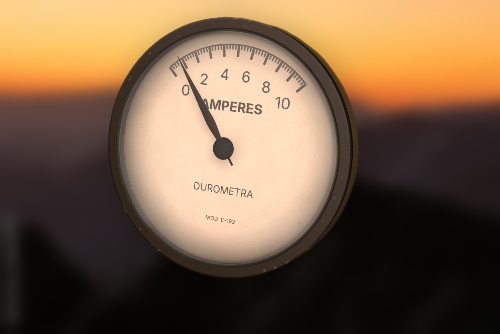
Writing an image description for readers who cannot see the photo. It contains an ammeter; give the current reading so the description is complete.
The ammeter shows 1 A
